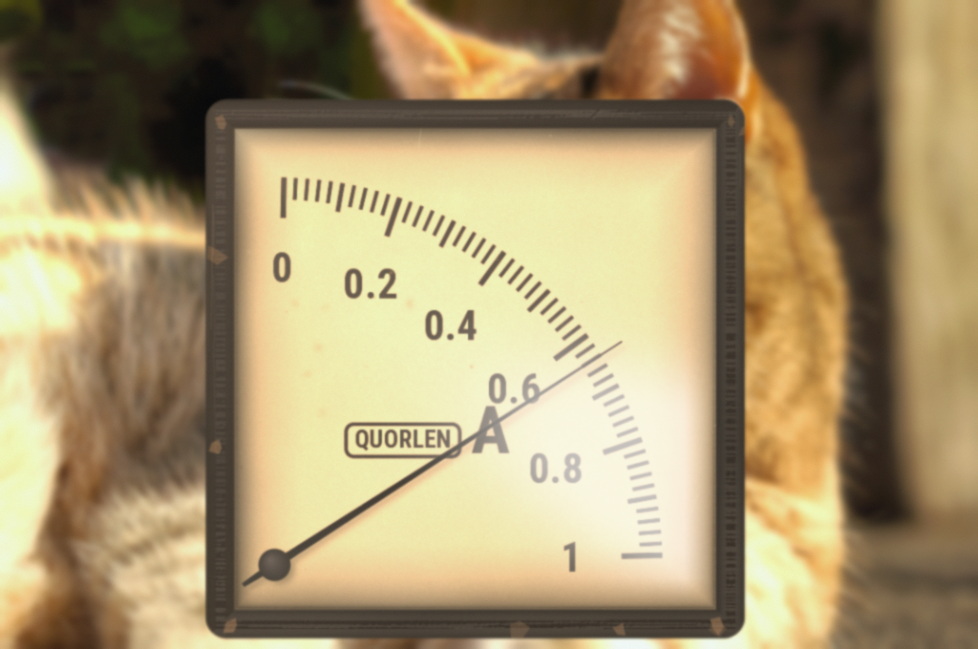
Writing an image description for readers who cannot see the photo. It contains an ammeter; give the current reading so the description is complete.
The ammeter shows 0.64 A
